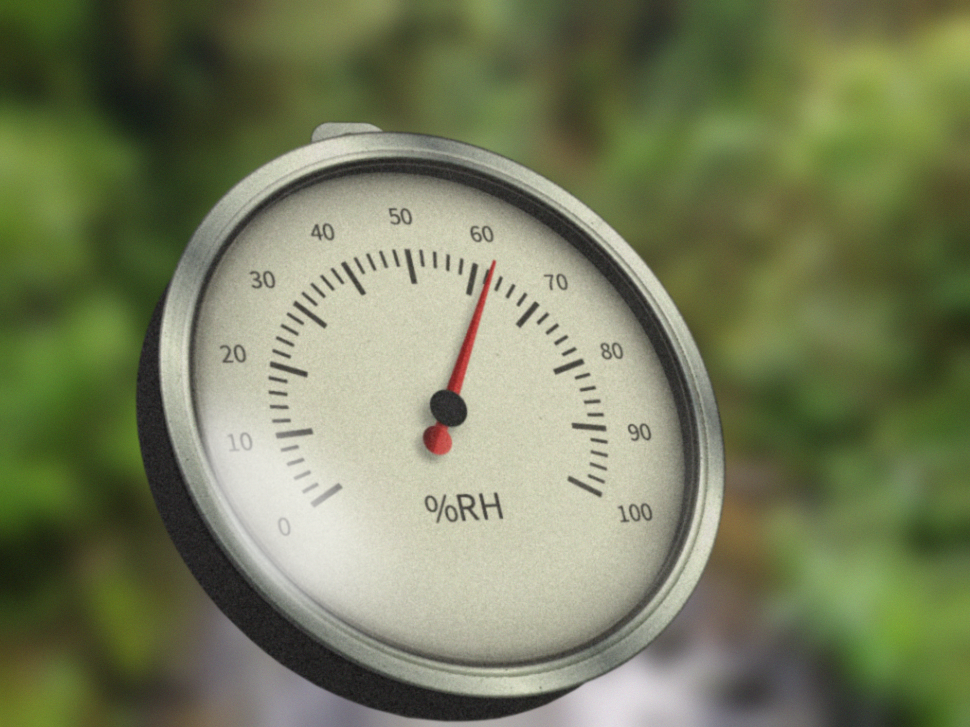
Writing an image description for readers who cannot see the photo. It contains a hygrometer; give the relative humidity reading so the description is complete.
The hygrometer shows 62 %
